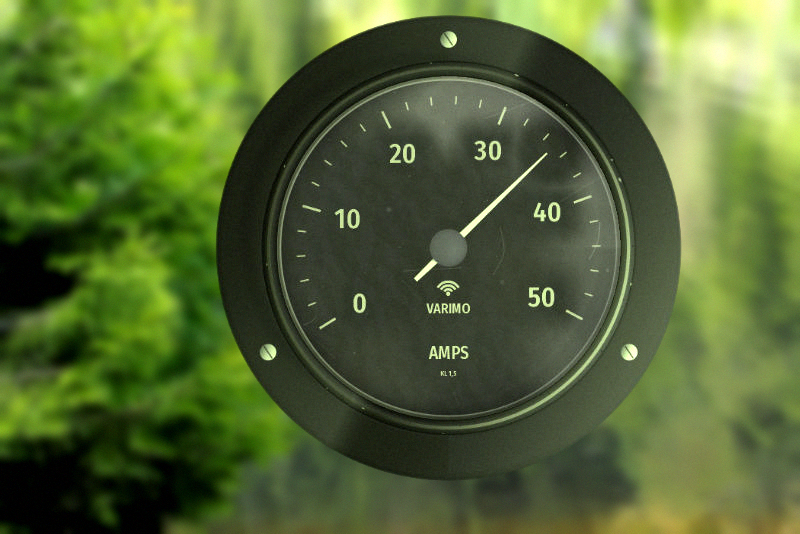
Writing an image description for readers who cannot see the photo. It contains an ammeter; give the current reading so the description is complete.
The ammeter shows 35 A
